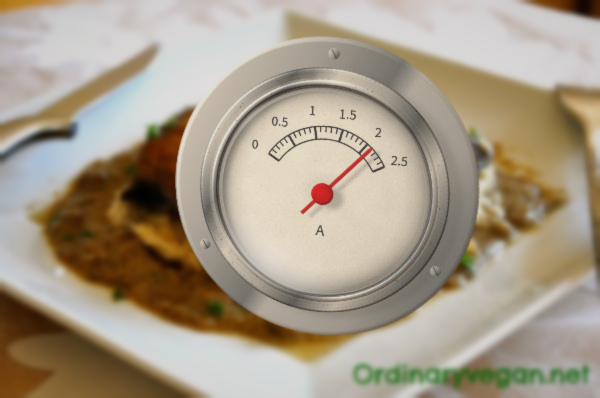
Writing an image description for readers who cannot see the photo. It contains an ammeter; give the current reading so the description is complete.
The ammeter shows 2.1 A
